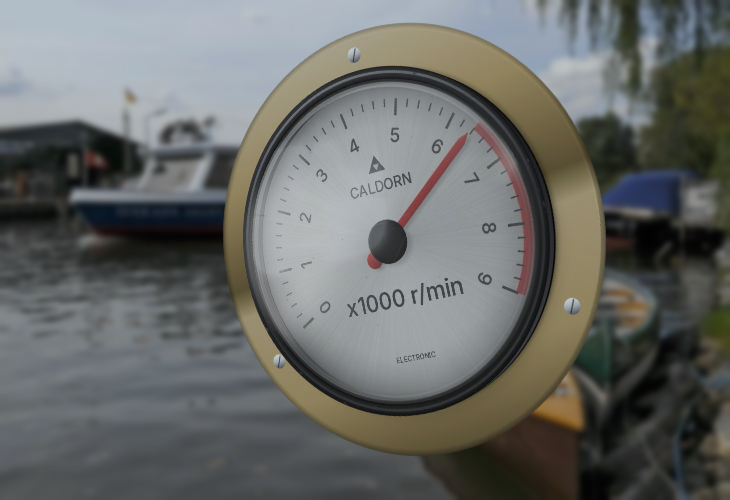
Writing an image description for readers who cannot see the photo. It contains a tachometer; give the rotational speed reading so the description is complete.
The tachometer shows 6400 rpm
